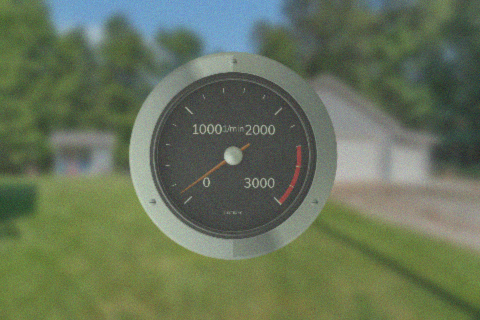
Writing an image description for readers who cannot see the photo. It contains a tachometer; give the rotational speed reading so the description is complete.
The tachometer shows 100 rpm
